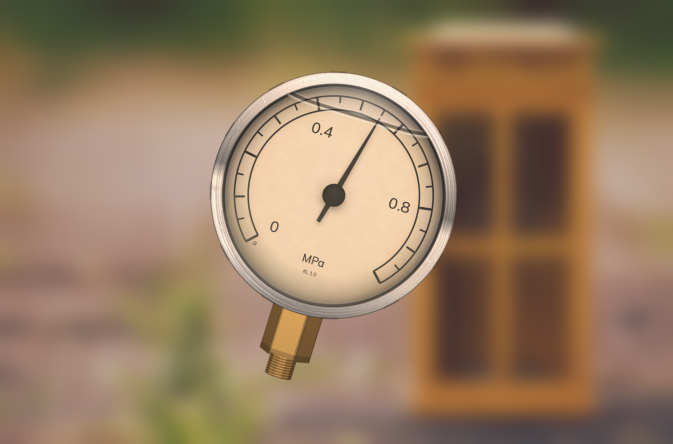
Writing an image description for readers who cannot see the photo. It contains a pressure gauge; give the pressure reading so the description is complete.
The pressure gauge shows 0.55 MPa
